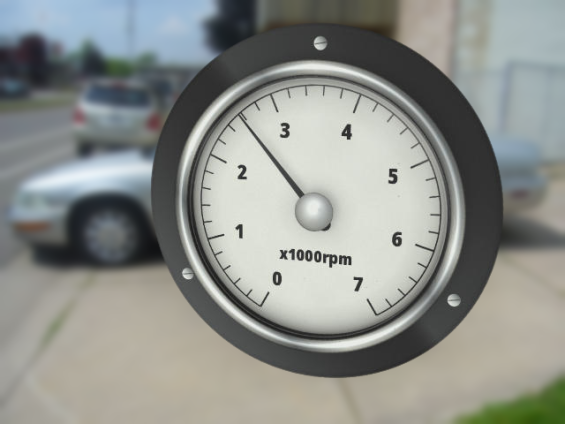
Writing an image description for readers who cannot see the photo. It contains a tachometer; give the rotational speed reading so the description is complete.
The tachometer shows 2600 rpm
